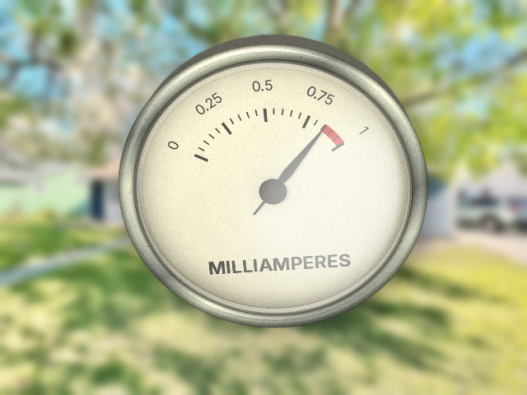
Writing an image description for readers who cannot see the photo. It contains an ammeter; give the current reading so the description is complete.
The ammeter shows 0.85 mA
